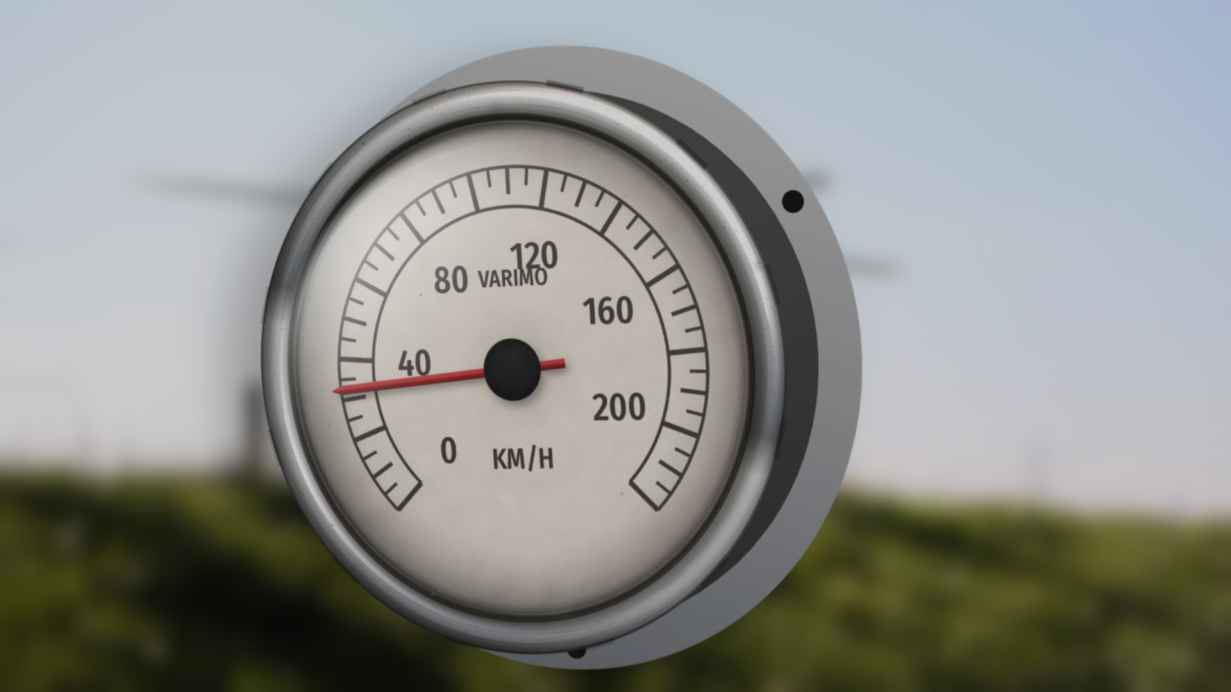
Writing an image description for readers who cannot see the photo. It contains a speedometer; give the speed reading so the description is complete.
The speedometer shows 32.5 km/h
